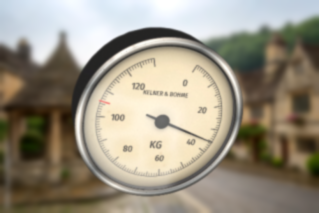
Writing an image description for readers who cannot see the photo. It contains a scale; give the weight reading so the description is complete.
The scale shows 35 kg
